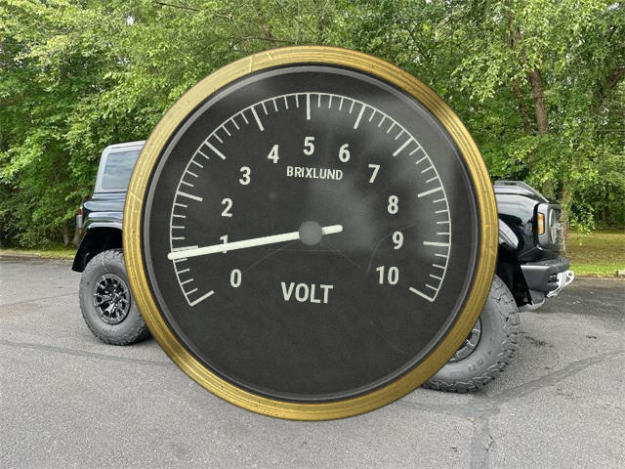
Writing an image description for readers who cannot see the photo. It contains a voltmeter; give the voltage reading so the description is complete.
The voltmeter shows 0.9 V
